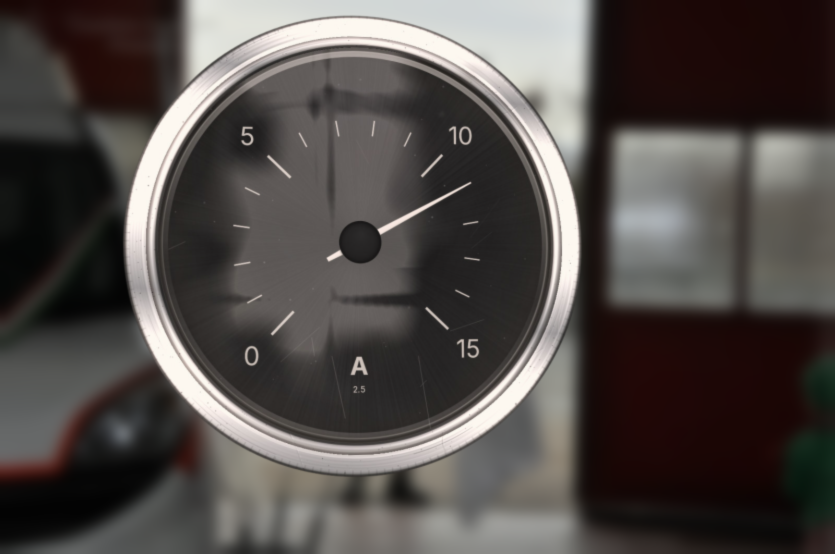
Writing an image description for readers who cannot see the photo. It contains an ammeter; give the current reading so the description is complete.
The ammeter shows 11 A
